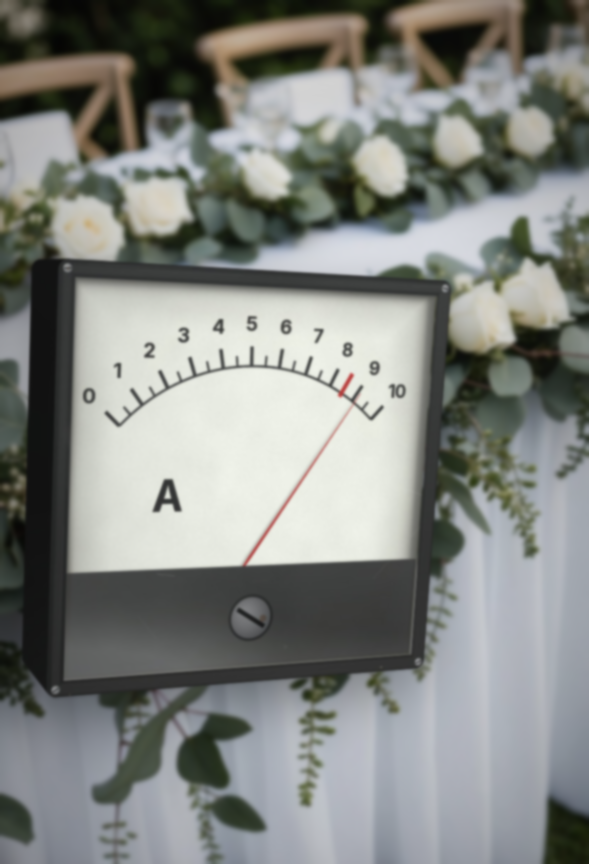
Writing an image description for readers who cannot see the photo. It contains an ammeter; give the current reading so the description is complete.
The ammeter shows 9 A
